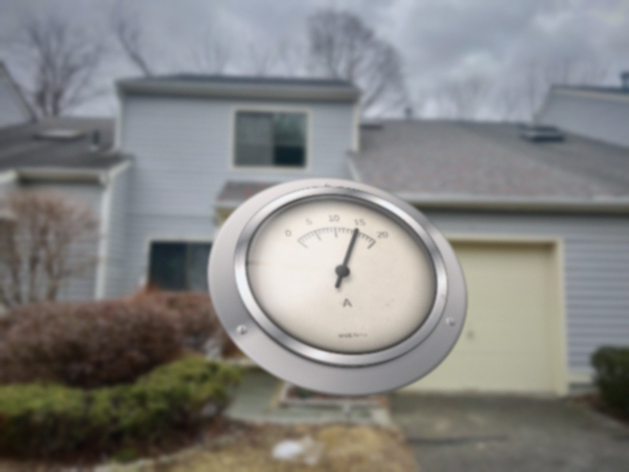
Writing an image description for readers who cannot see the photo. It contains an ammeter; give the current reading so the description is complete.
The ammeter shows 15 A
